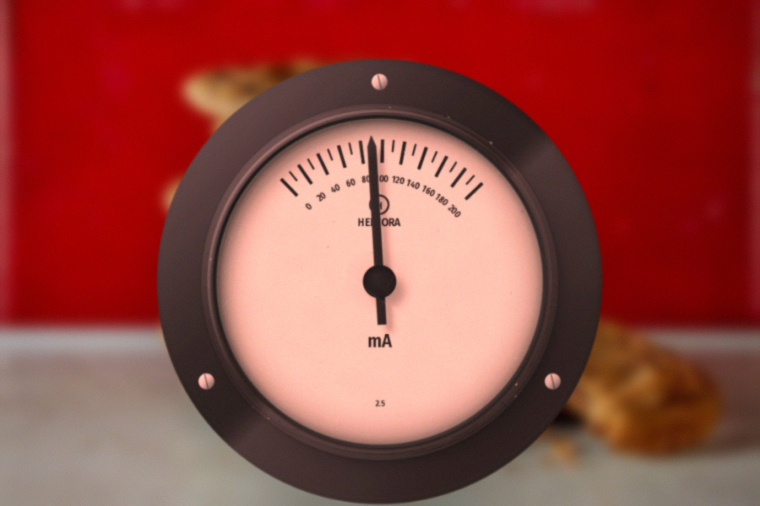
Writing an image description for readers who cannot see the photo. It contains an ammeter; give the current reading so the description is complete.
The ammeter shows 90 mA
